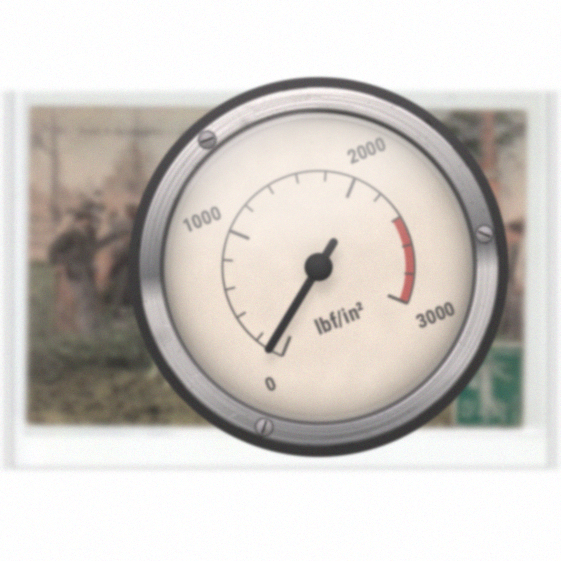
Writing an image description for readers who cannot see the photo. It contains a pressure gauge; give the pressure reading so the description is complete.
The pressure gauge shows 100 psi
